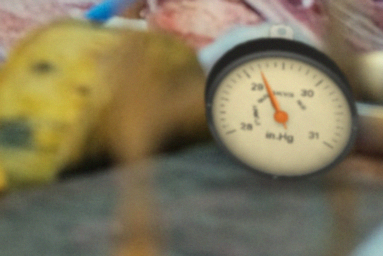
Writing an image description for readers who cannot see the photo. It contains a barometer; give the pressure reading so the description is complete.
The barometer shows 29.2 inHg
